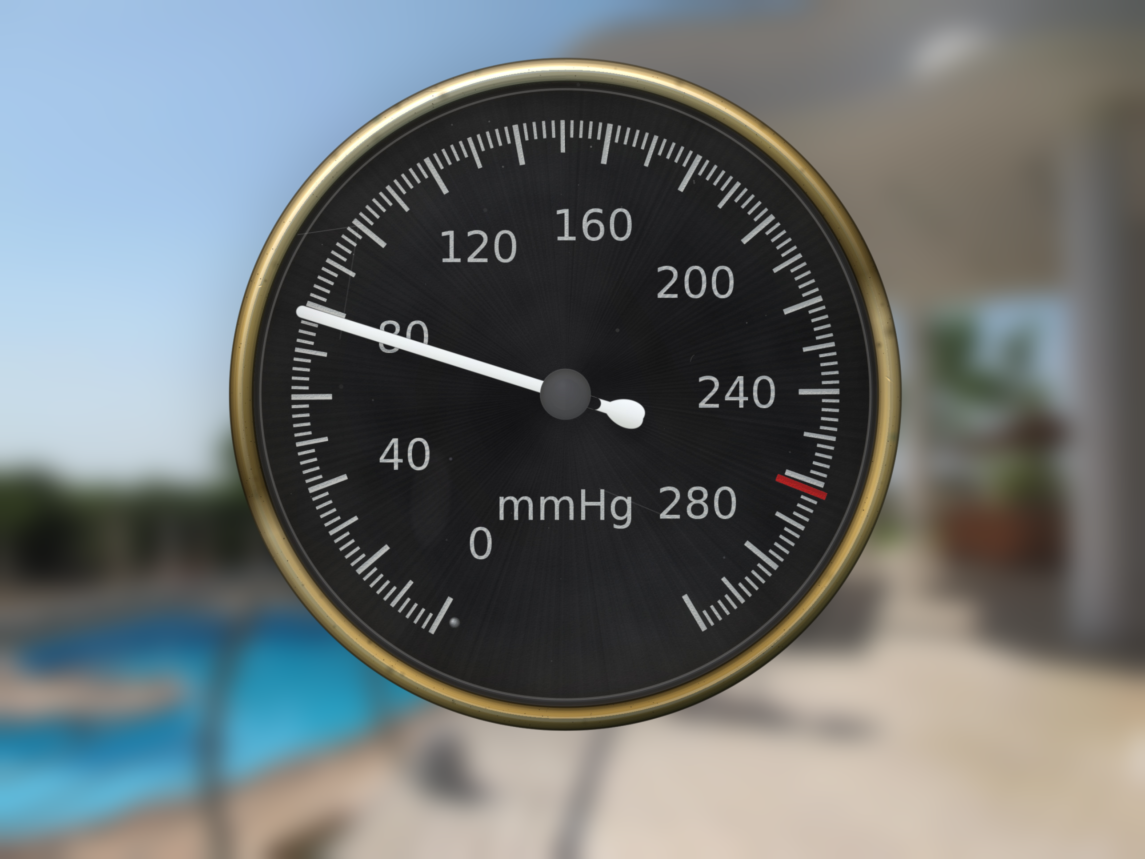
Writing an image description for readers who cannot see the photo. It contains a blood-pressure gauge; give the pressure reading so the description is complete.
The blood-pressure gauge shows 78 mmHg
